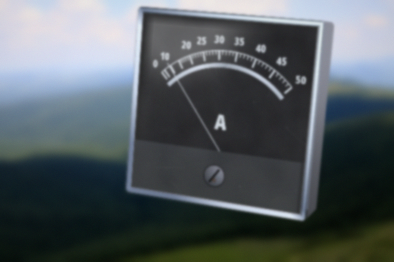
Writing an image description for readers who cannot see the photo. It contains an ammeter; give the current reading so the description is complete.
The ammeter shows 10 A
